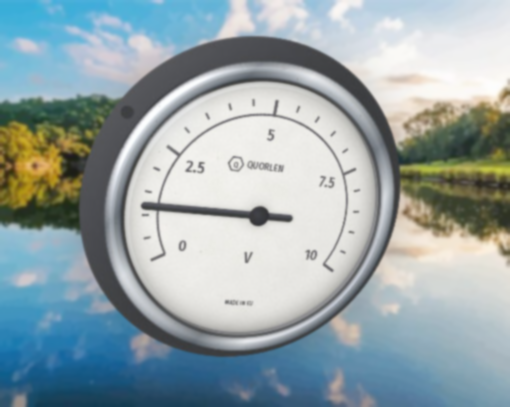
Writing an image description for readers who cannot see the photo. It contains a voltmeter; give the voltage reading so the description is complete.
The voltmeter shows 1.25 V
